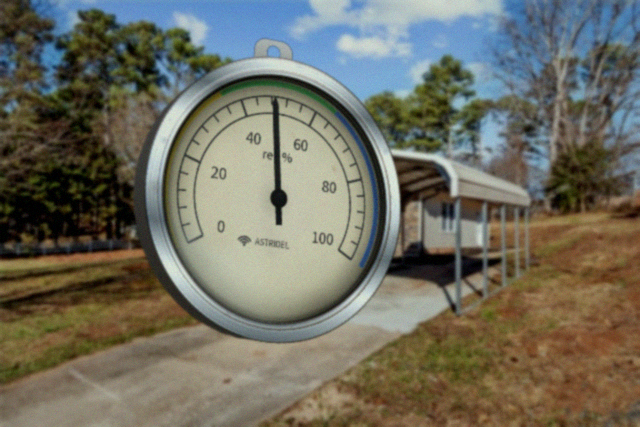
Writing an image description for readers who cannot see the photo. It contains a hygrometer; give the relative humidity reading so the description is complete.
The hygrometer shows 48 %
